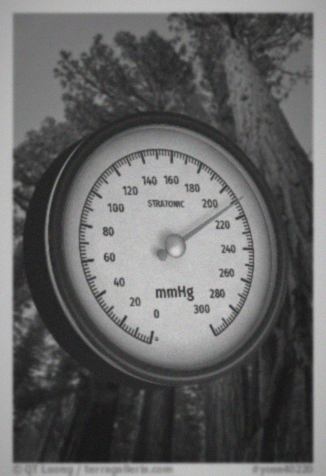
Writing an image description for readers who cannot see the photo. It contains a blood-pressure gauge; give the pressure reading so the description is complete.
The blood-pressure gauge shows 210 mmHg
